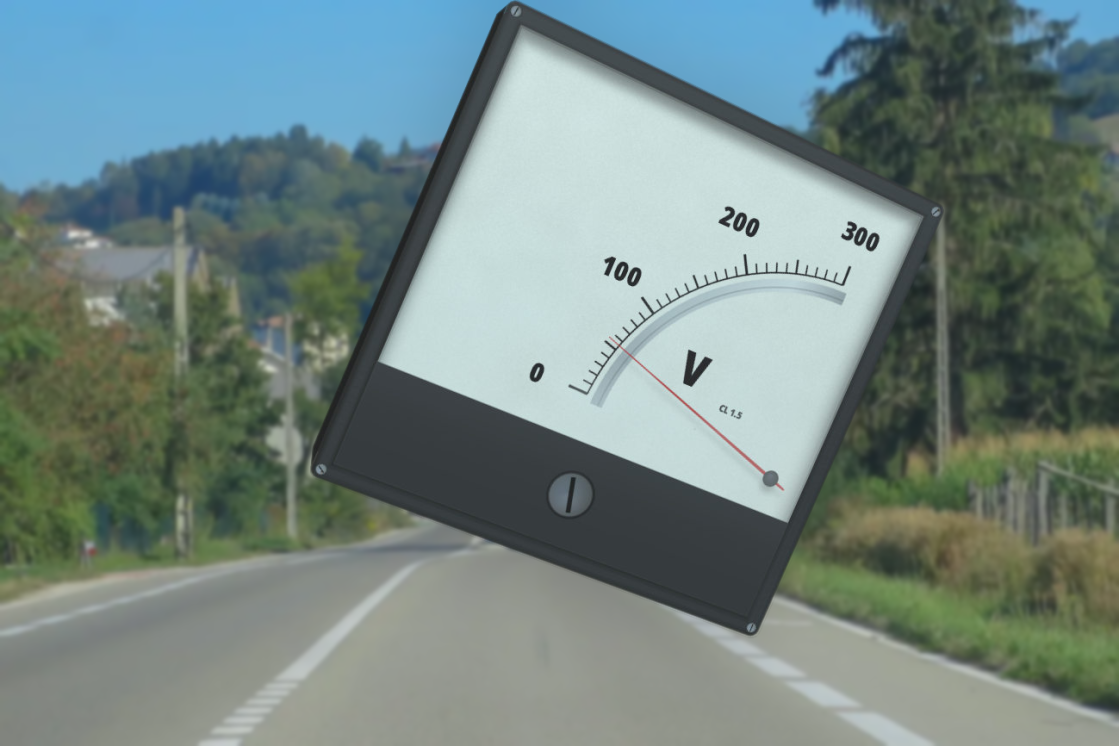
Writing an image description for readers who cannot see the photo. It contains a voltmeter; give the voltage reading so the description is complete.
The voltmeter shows 55 V
